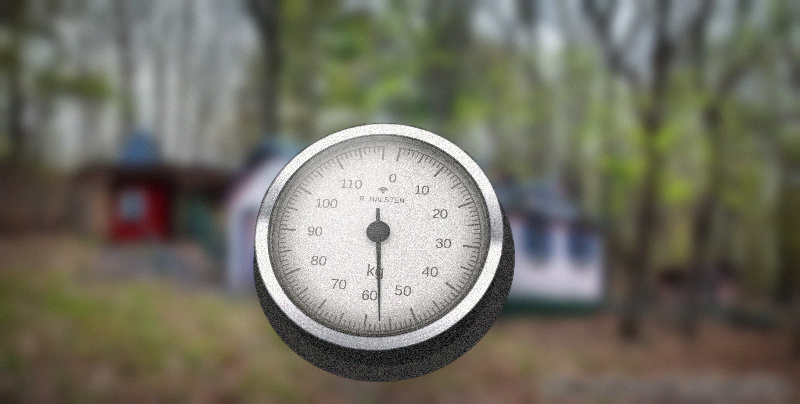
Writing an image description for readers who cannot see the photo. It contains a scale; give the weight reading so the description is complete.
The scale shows 57 kg
